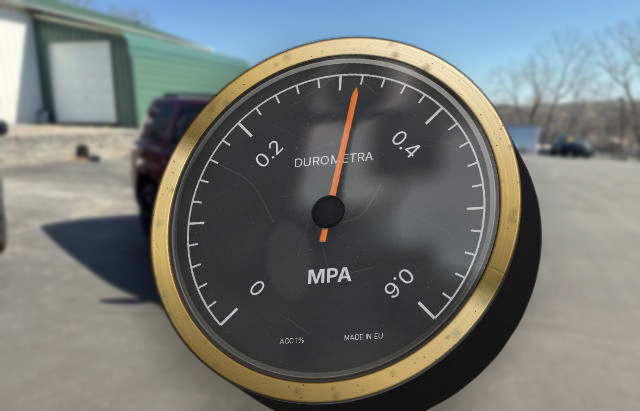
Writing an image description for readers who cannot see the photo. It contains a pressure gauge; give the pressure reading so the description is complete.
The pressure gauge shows 0.32 MPa
